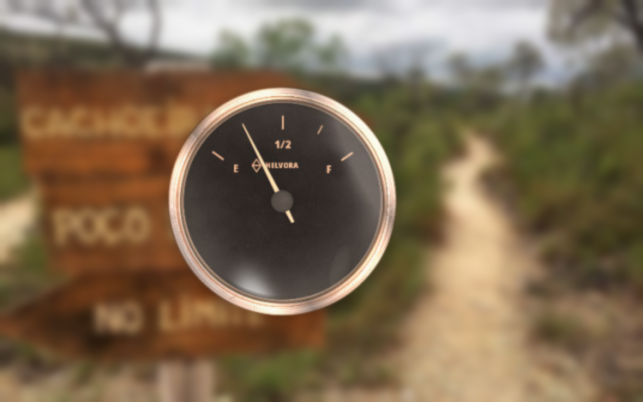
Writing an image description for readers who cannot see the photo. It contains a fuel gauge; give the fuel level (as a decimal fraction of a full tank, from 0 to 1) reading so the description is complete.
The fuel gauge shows 0.25
